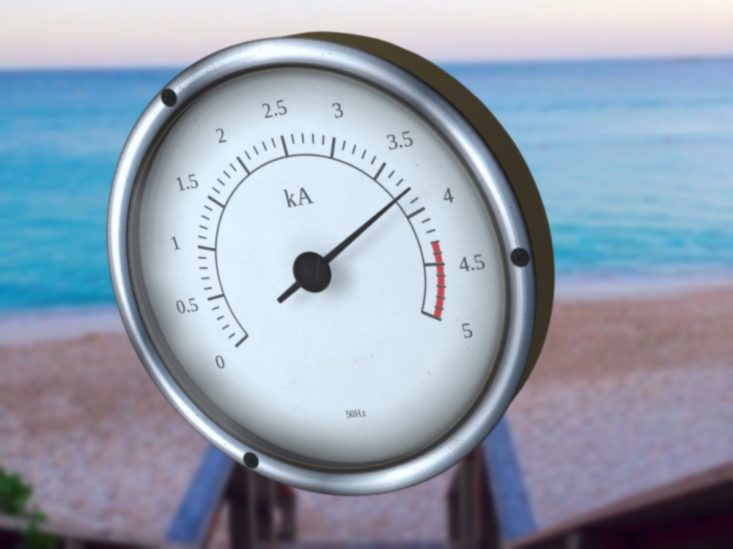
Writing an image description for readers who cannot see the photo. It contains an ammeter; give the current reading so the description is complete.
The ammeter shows 3.8 kA
